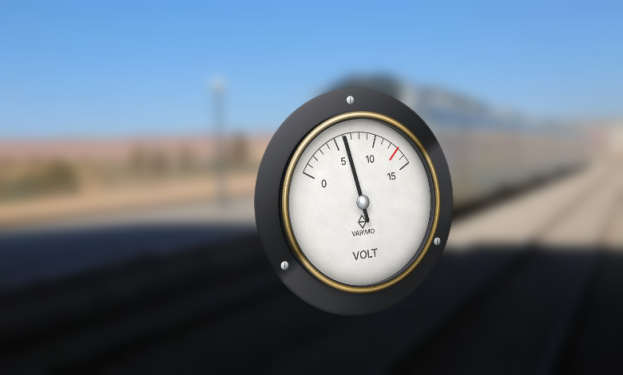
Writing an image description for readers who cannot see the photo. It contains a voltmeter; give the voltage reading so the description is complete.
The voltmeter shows 6 V
